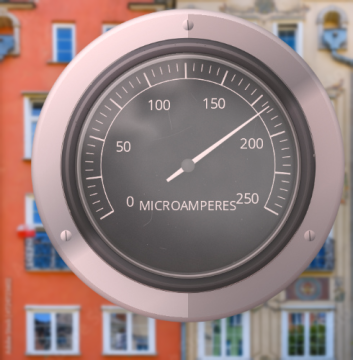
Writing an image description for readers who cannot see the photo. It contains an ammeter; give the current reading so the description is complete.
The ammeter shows 182.5 µA
